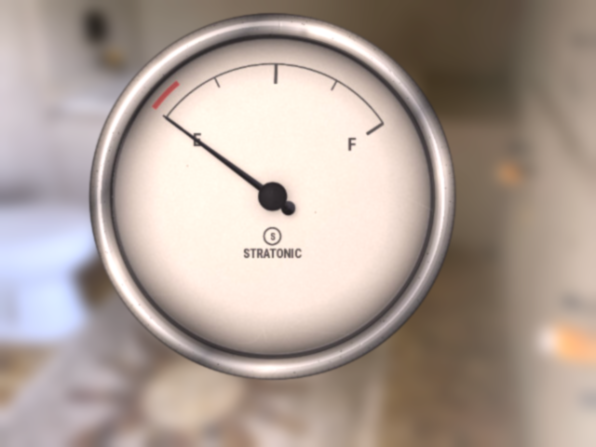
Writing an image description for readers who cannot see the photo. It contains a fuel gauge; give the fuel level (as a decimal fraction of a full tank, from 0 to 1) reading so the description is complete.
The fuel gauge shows 0
